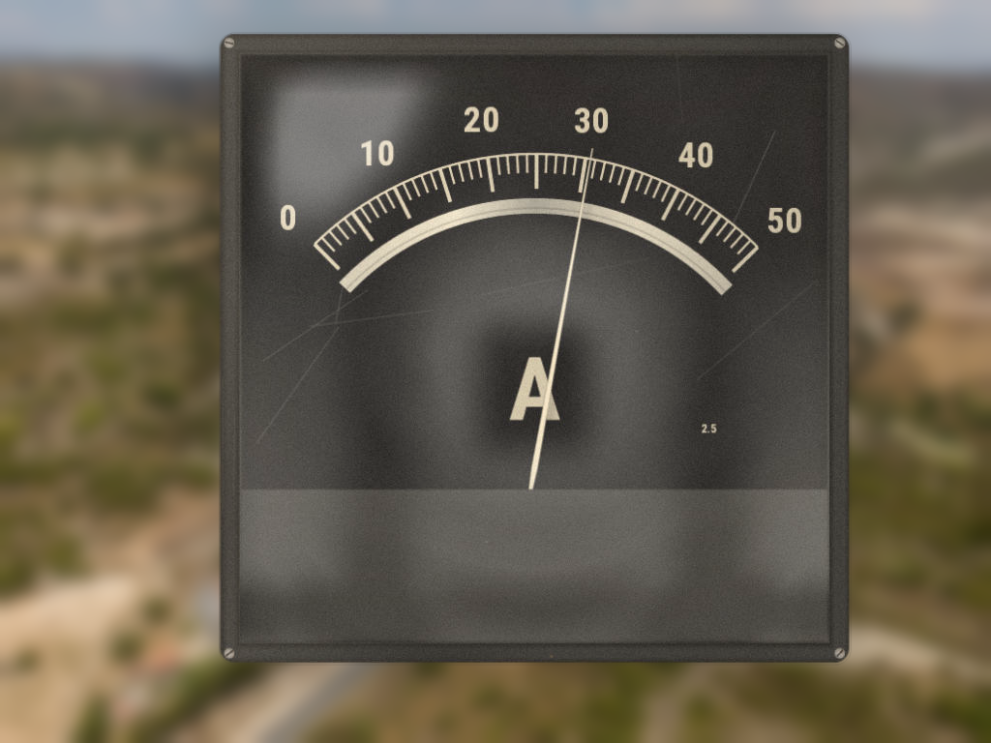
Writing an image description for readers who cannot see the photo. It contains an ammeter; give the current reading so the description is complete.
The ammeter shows 30.5 A
